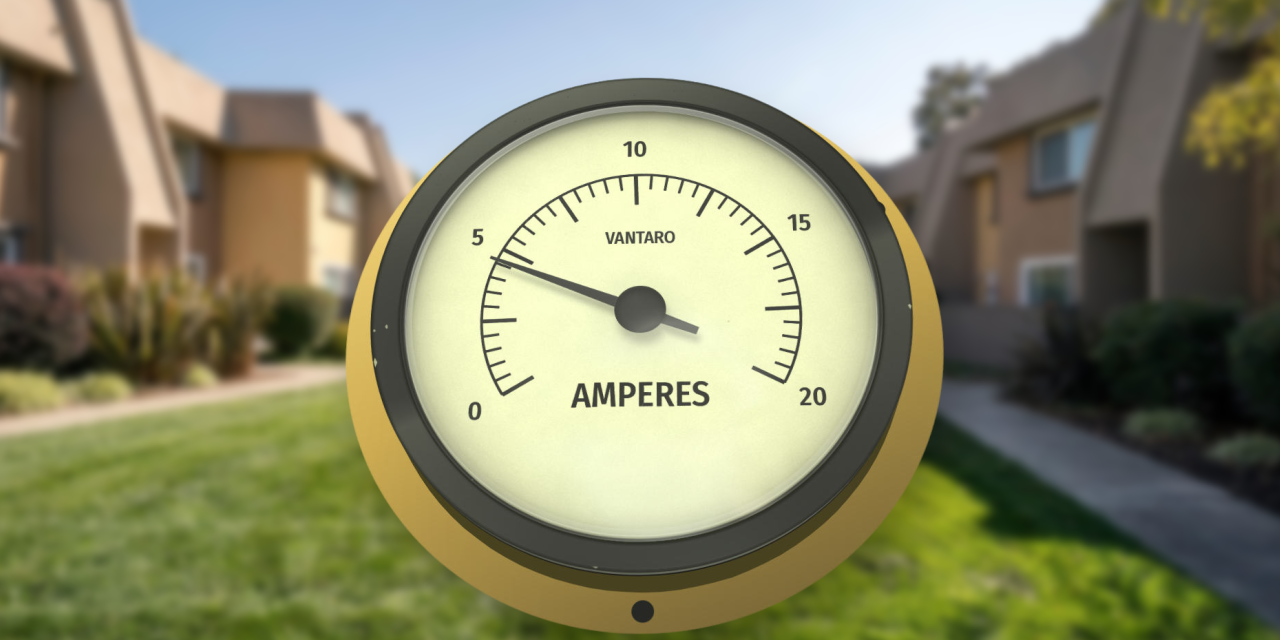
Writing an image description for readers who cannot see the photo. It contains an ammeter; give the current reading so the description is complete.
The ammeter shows 4.5 A
